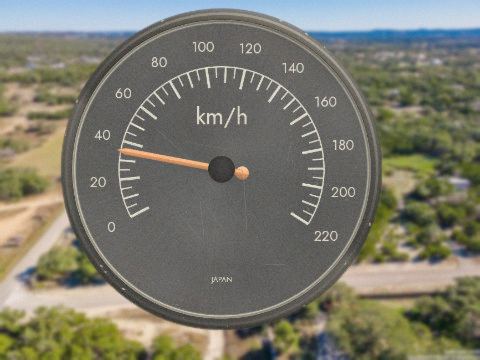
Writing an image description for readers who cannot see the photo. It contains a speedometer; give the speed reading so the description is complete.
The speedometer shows 35 km/h
